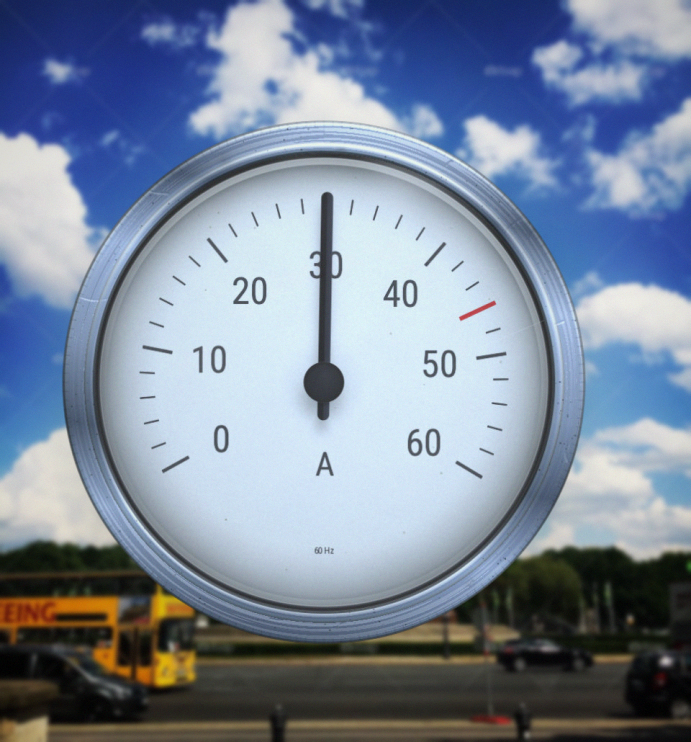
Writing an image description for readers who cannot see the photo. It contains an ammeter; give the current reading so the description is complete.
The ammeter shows 30 A
